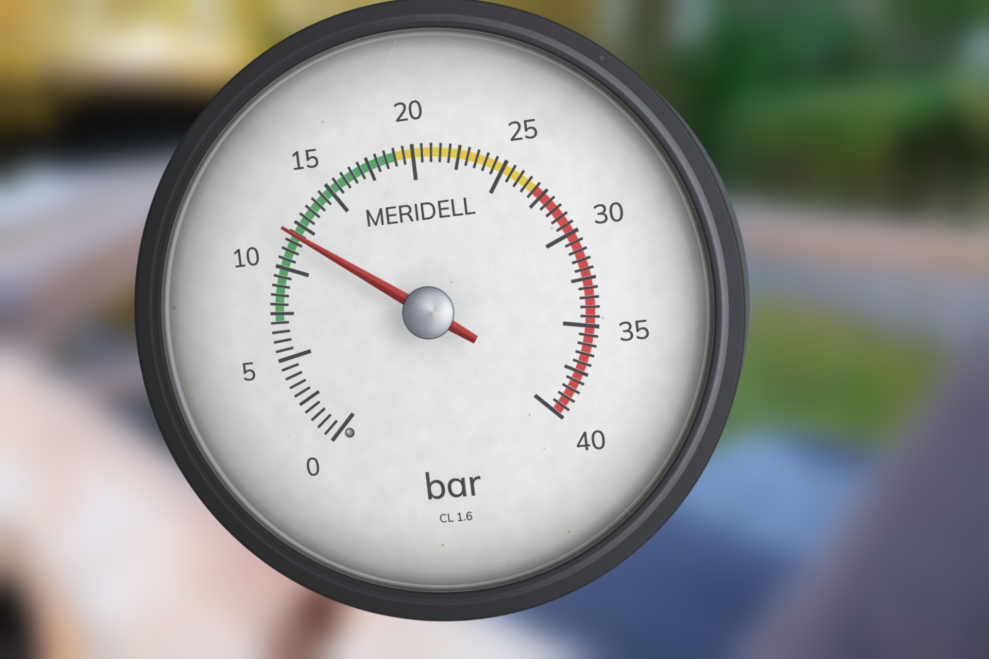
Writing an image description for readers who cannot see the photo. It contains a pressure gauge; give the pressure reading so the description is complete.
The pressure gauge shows 12 bar
